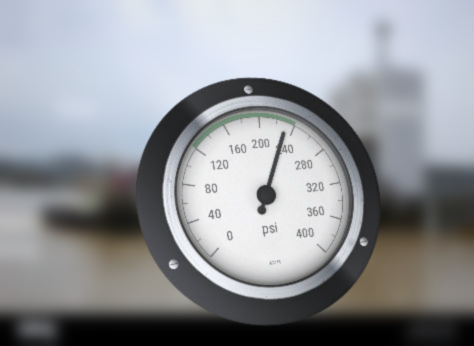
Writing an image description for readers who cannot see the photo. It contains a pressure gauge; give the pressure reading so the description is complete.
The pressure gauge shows 230 psi
